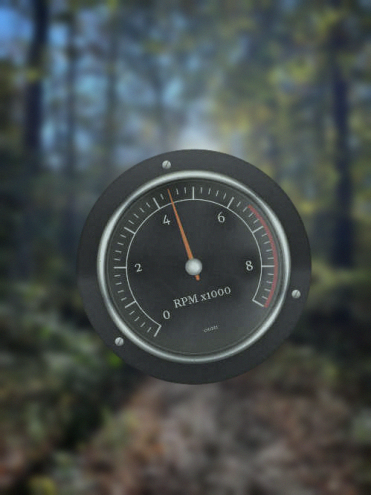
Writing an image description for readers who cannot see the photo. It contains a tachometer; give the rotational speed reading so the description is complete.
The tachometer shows 4400 rpm
